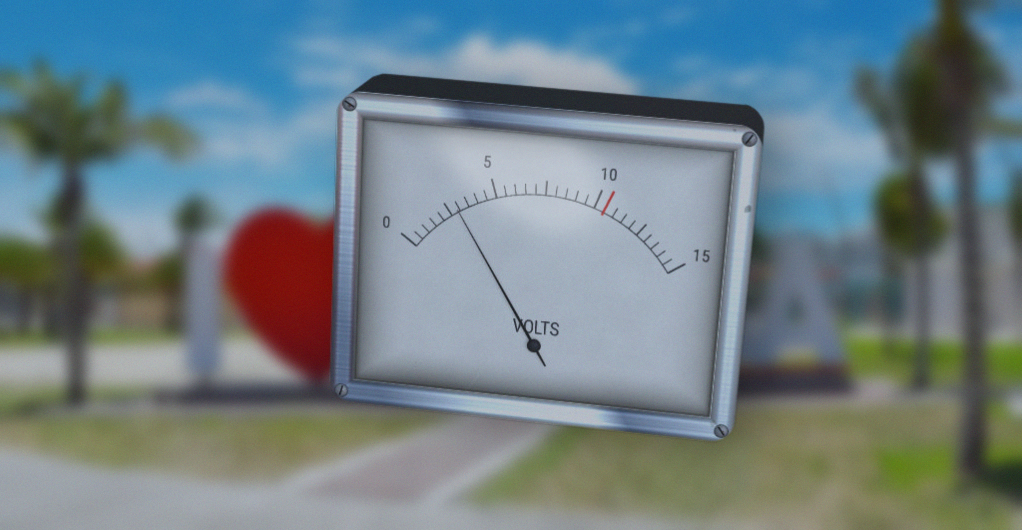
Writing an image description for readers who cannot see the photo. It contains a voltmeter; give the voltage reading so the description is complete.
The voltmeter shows 3 V
